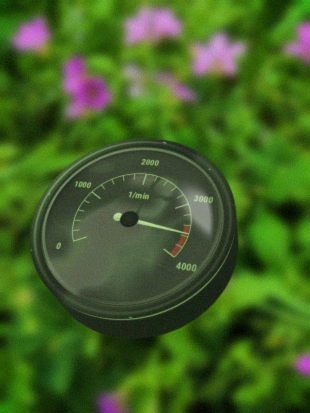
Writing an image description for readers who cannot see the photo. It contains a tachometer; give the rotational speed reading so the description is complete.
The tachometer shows 3600 rpm
